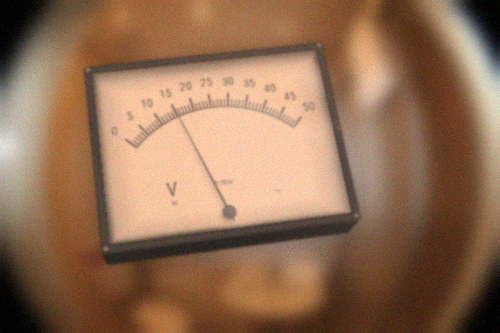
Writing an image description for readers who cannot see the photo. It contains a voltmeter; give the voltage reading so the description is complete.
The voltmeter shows 15 V
